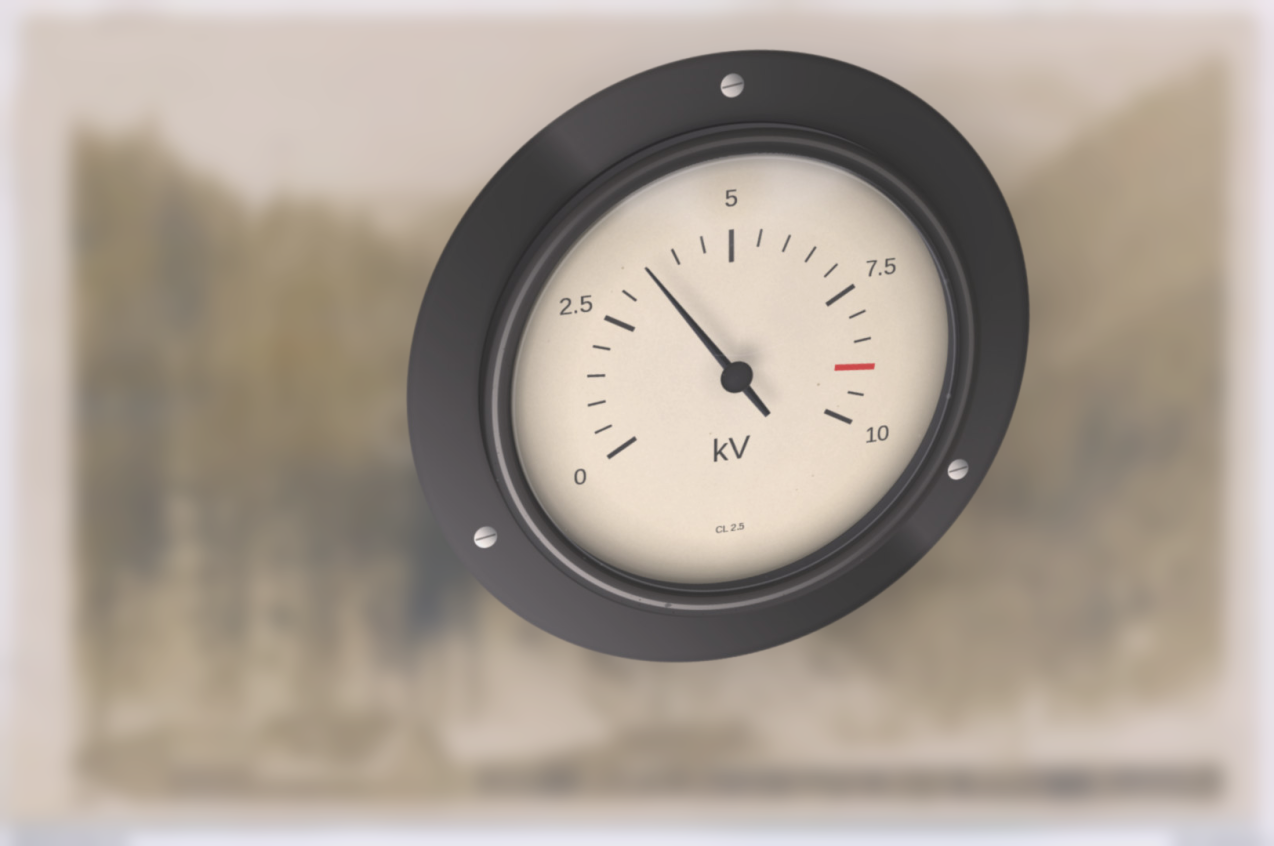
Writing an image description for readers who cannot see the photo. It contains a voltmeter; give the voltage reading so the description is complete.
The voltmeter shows 3.5 kV
